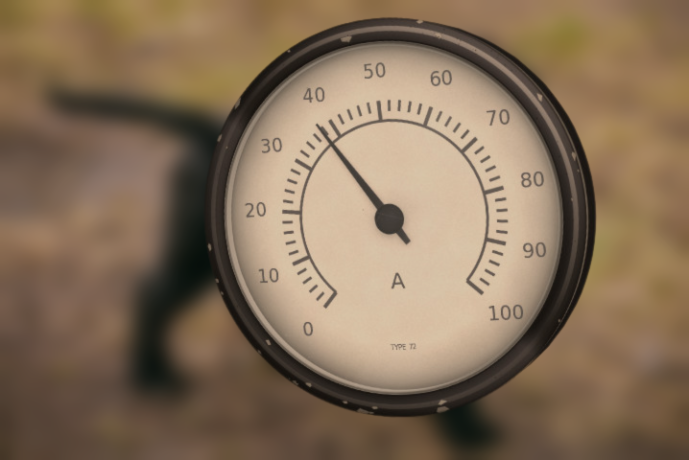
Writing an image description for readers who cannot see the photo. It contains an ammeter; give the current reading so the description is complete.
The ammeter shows 38 A
